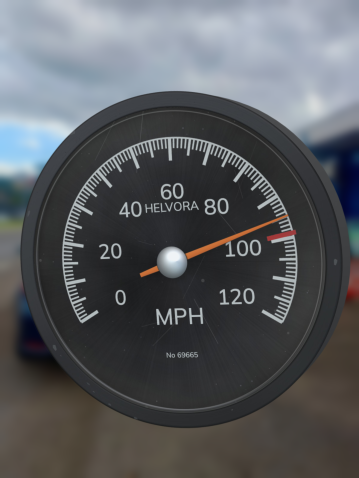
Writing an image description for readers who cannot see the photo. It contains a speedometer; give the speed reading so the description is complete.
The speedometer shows 95 mph
